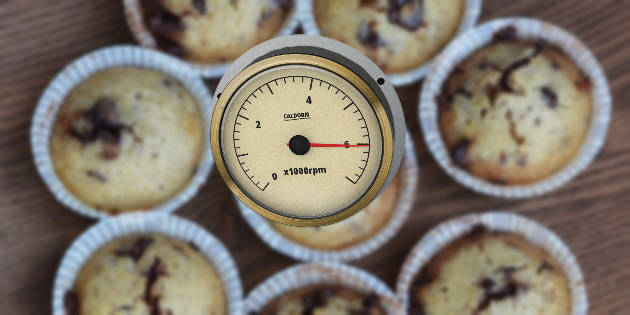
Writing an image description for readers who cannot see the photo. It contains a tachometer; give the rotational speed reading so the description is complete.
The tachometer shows 6000 rpm
